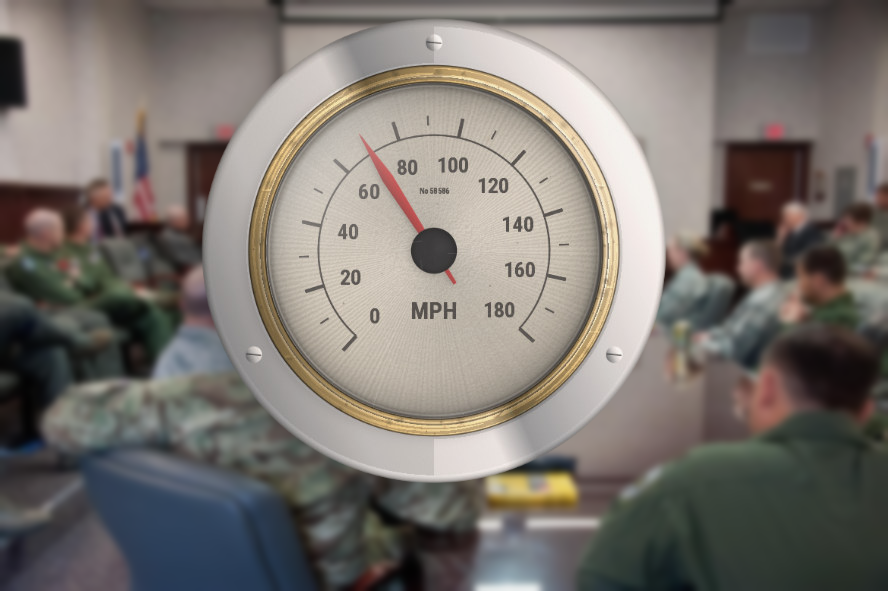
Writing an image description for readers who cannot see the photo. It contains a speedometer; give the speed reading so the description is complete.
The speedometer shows 70 mph
